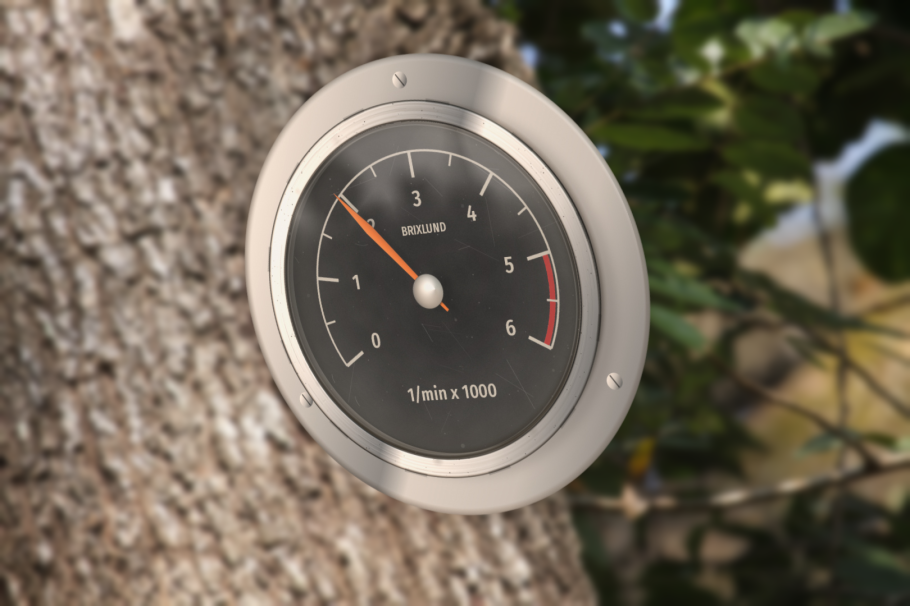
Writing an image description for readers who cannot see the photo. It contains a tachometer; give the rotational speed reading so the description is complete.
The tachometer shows 2000 rpm
